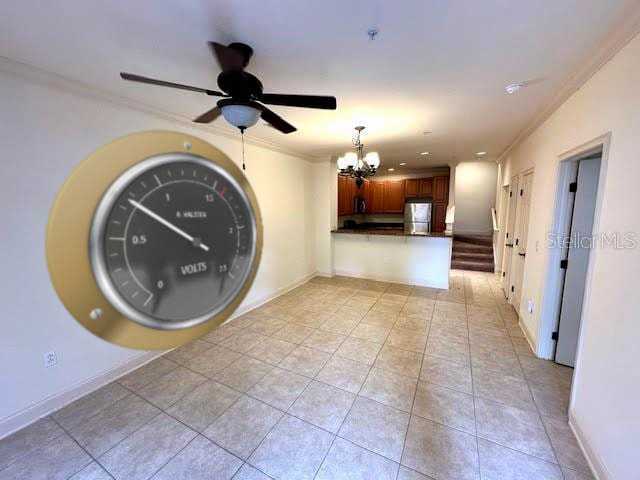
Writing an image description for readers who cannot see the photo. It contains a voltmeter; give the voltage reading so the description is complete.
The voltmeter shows 0.75 V
